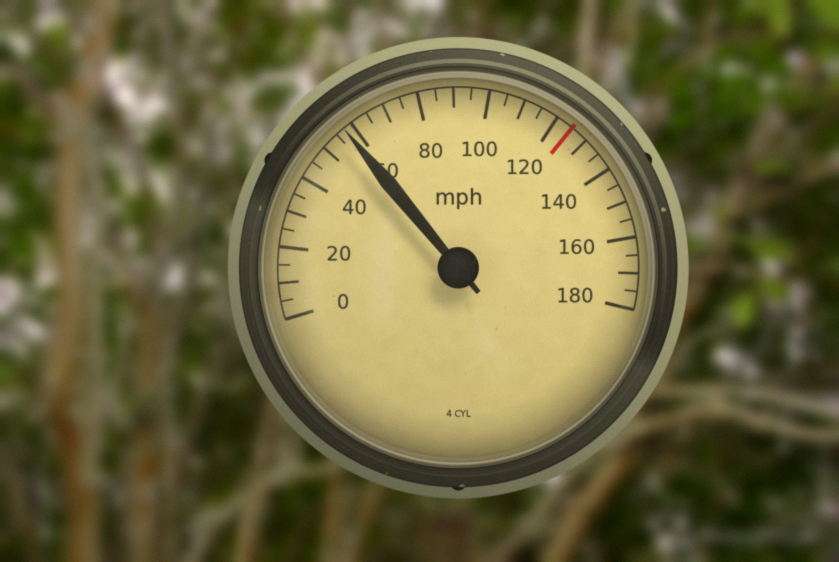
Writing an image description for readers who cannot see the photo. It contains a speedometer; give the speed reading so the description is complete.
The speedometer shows 57.5 mph
